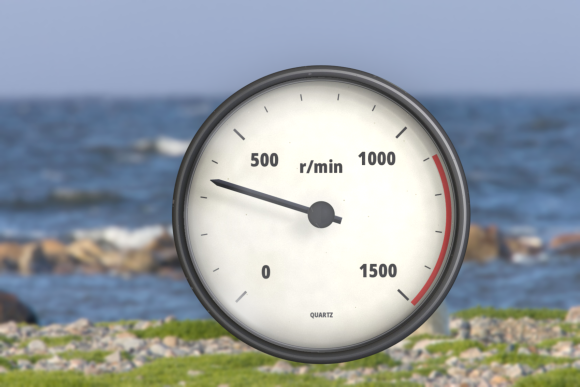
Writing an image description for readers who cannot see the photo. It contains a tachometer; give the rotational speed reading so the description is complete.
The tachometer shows 350 rpm
